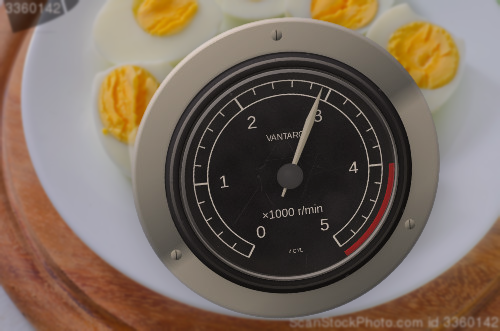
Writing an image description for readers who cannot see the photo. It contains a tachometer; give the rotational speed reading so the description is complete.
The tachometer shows 2900 rpm
